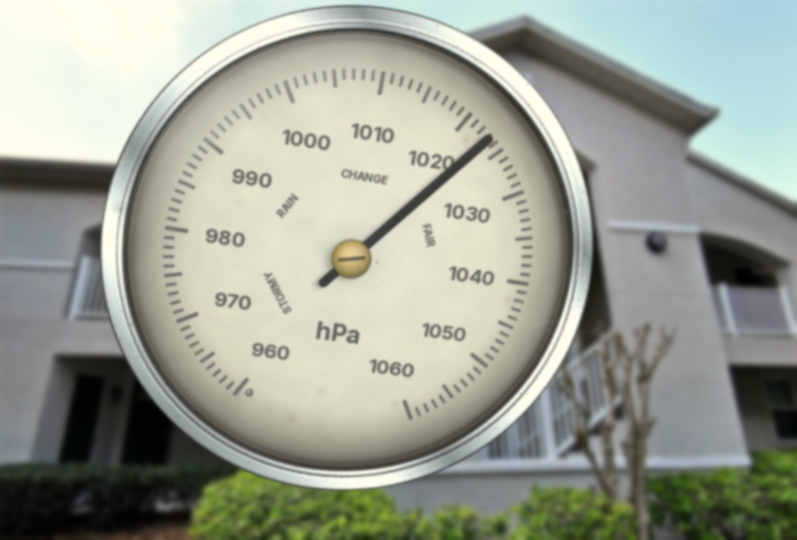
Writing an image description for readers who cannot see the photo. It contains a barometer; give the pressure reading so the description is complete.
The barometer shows 1023 hPa
